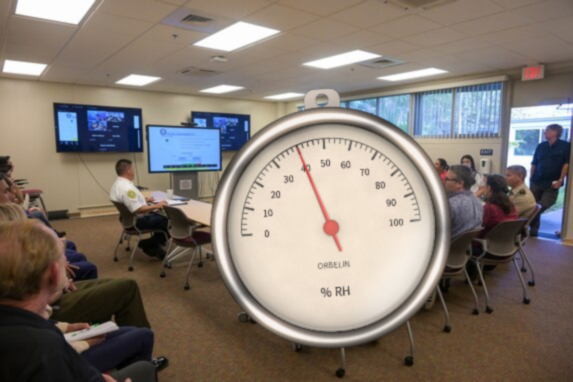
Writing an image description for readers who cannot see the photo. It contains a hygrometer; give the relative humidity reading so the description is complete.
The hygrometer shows 40 %
